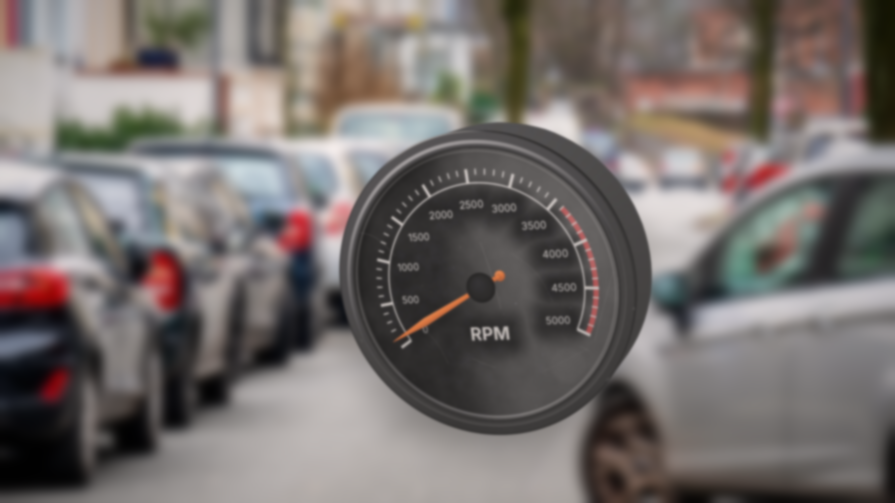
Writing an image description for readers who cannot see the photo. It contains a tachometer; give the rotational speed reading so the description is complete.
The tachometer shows 100 rpm
